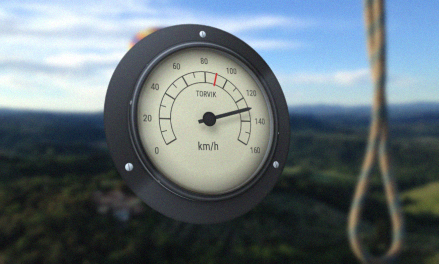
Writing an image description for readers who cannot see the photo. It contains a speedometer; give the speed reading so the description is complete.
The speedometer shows 130 km/h
